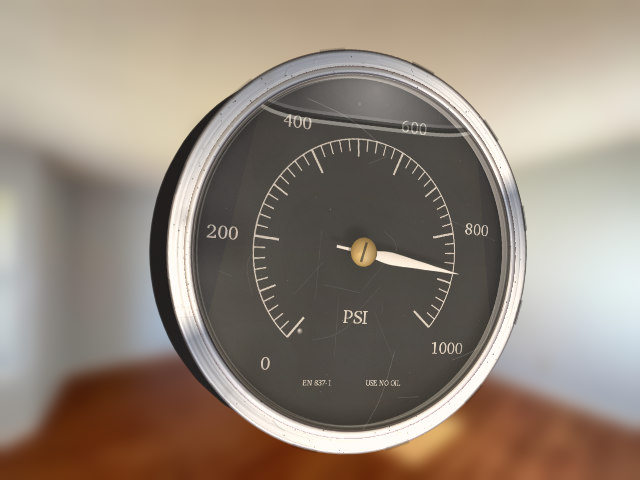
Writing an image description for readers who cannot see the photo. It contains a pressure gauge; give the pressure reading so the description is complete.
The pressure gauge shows 880 psi
